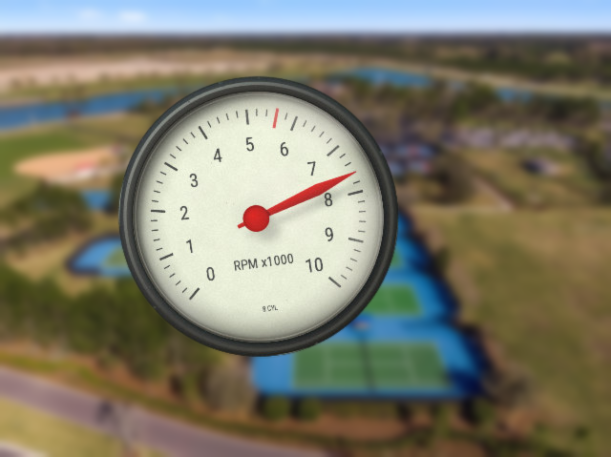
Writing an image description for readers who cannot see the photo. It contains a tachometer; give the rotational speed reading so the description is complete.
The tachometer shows 7600 rpm
